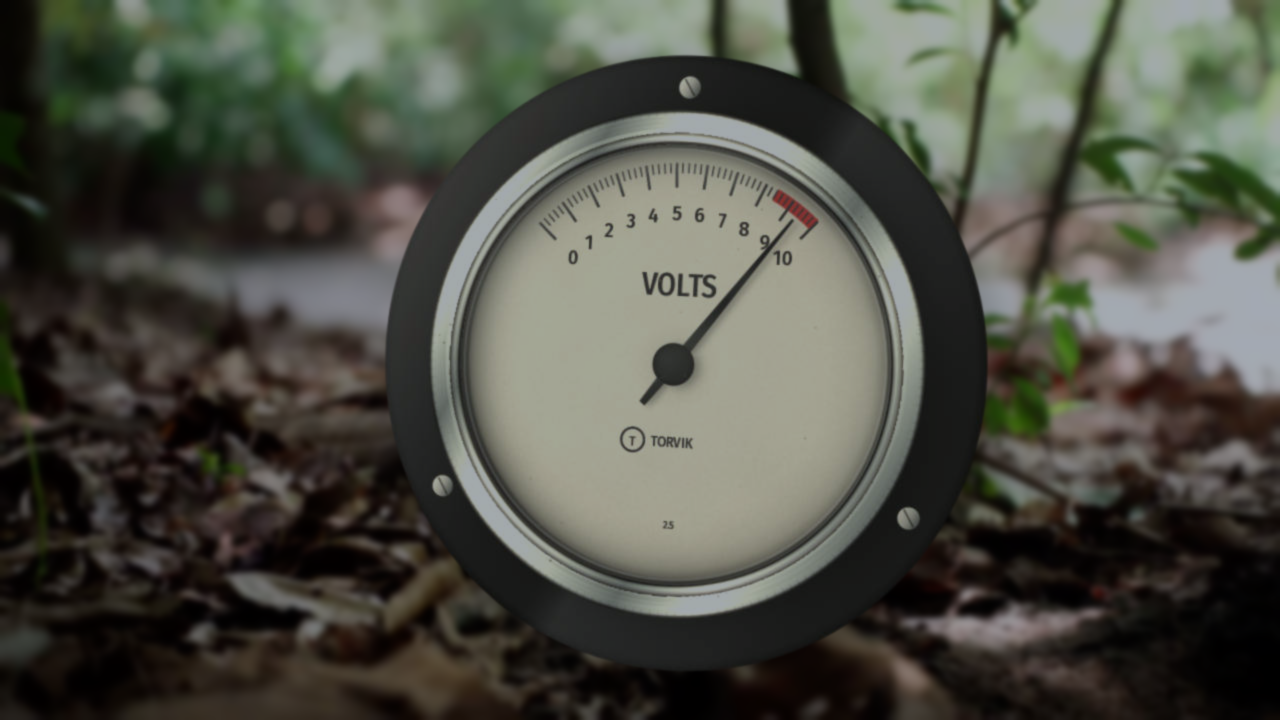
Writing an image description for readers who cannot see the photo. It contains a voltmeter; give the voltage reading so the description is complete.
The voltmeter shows 9.4 V
